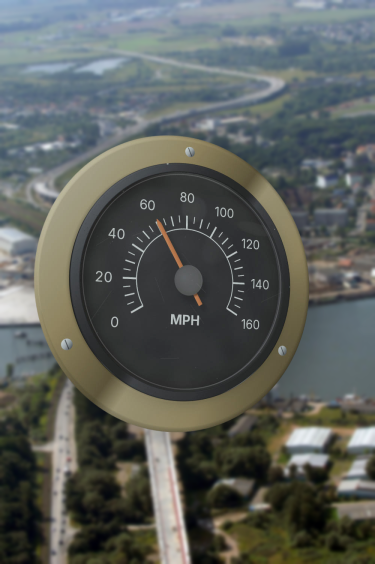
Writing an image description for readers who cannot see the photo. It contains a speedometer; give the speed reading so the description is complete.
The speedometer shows 60 mph
